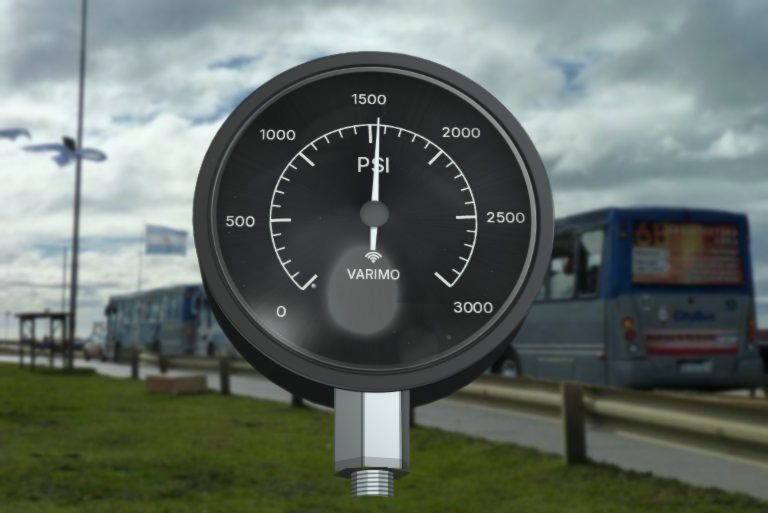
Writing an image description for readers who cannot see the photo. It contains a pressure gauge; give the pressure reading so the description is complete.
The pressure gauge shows 1550 psi
